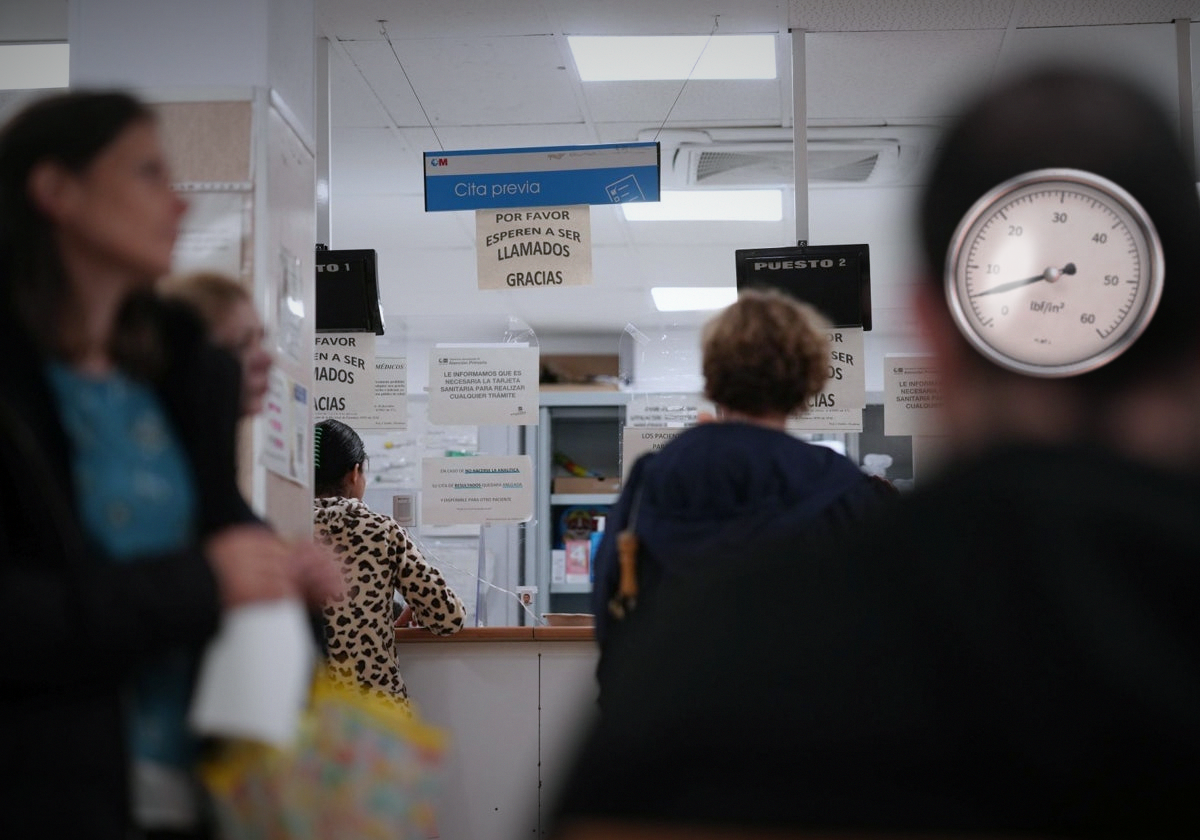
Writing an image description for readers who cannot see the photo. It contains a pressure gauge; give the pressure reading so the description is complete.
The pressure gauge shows 5 psi
